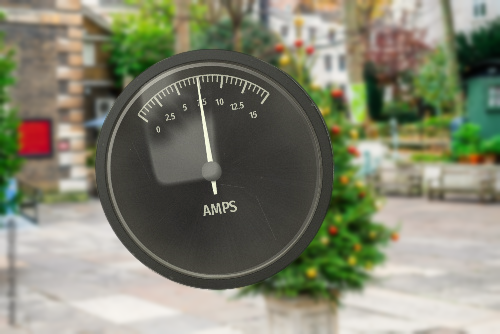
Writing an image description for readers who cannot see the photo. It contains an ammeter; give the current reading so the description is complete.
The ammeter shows 7.5 A
